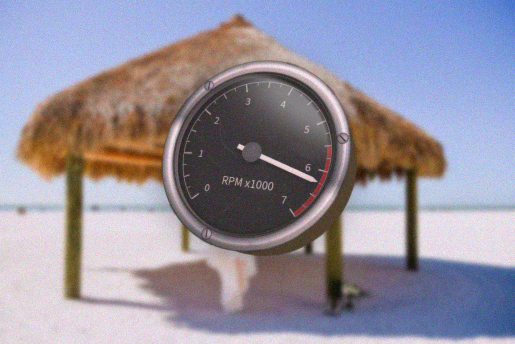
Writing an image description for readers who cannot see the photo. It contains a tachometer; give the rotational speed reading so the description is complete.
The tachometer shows 6250 rpm
